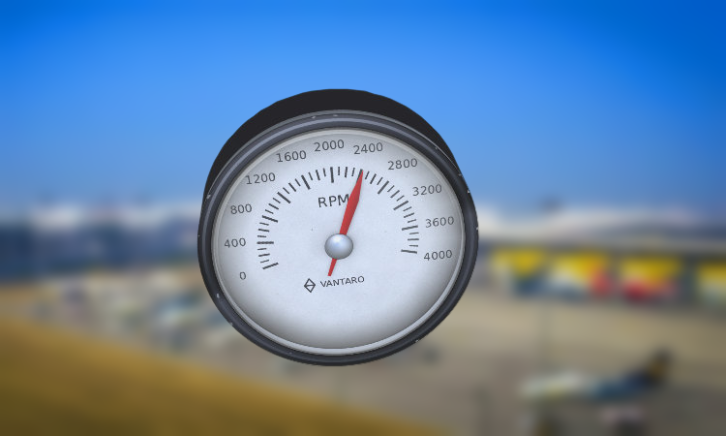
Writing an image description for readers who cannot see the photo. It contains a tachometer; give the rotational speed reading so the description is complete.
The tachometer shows 2400 rpm
